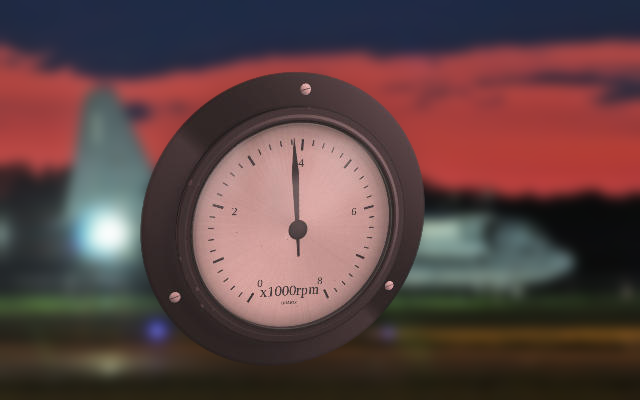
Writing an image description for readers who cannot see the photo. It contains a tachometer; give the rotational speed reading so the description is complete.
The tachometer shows 3800 rpm
